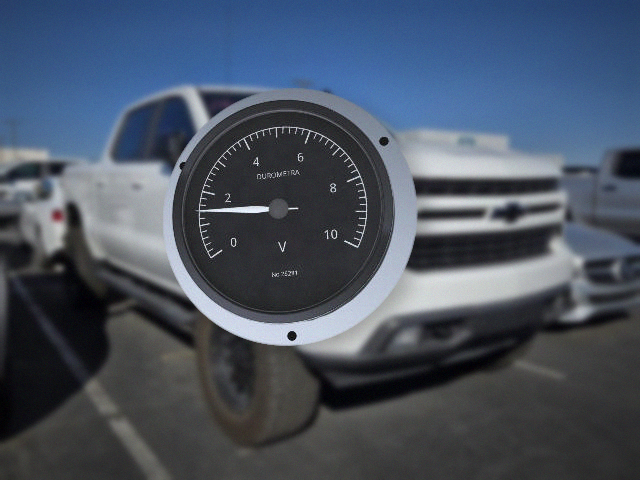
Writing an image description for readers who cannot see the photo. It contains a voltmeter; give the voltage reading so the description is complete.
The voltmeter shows 1.4 V
